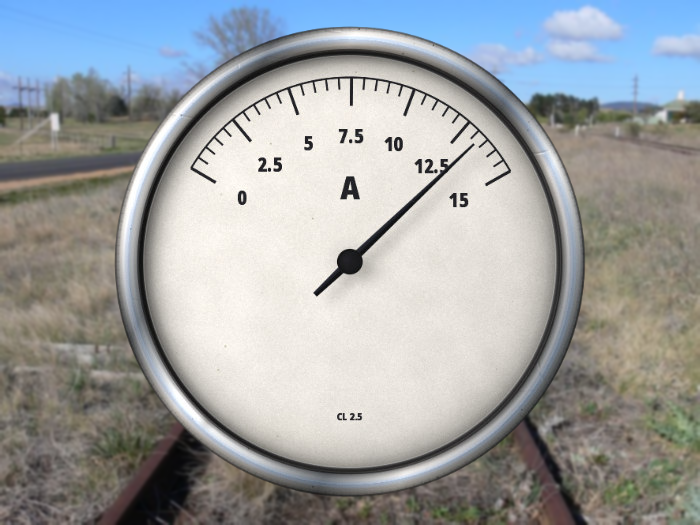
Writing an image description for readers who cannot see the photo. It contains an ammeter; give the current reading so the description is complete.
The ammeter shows 13.25 A
